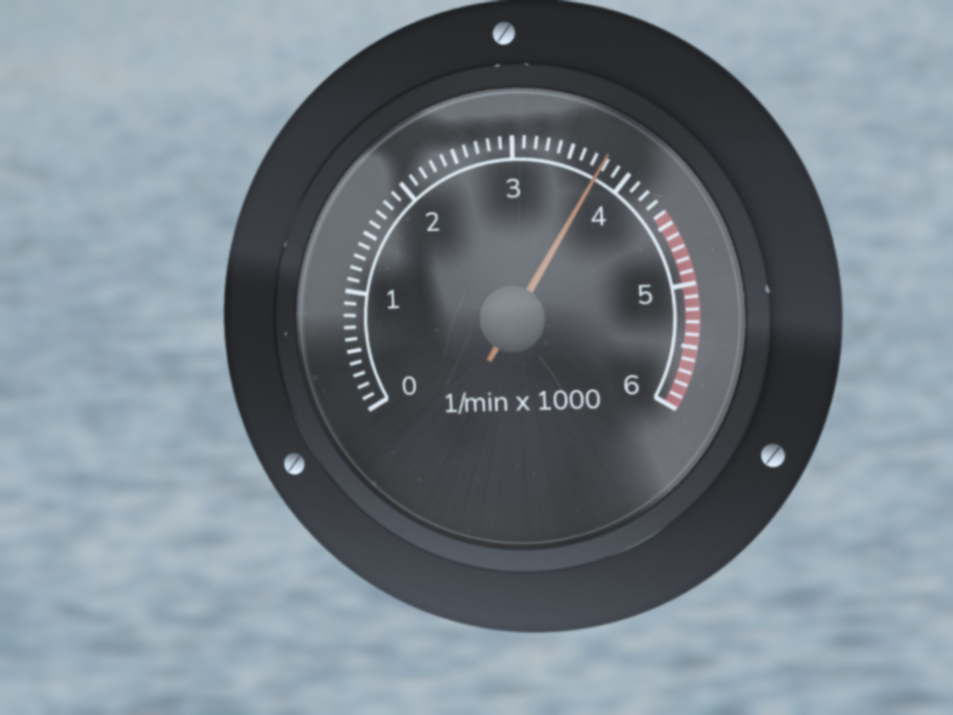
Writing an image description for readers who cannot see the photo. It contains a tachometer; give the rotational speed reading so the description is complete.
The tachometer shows 3800 rpm
